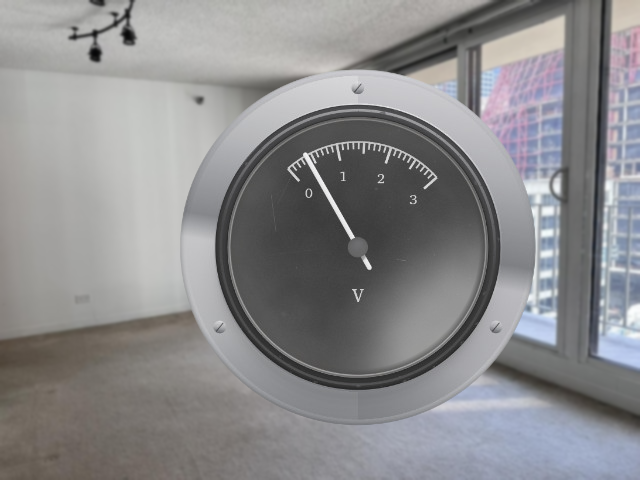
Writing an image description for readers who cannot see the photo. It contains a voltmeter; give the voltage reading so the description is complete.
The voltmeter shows 0.4 V
